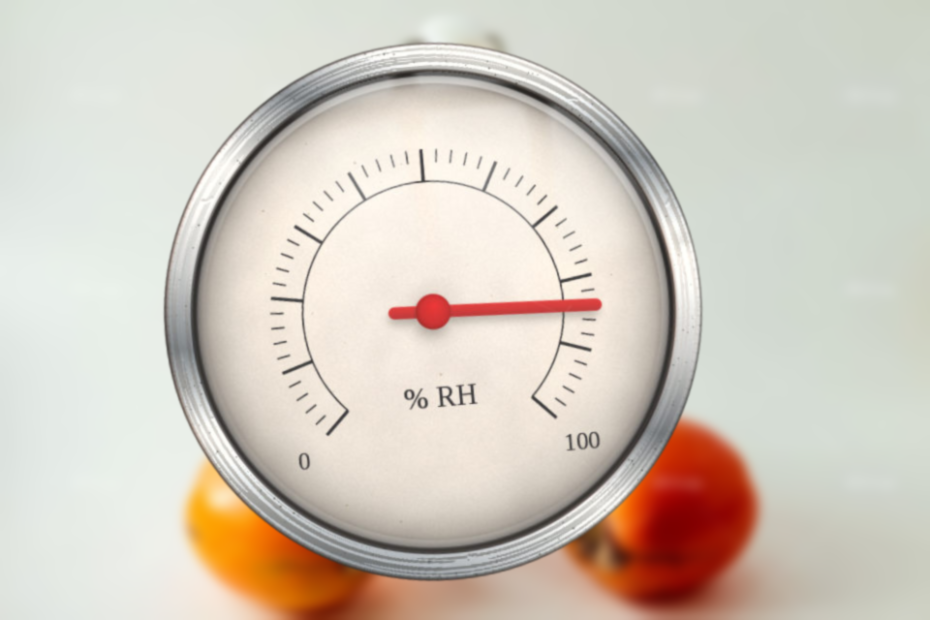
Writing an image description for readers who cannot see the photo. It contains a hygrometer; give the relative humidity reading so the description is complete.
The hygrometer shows 84 %
